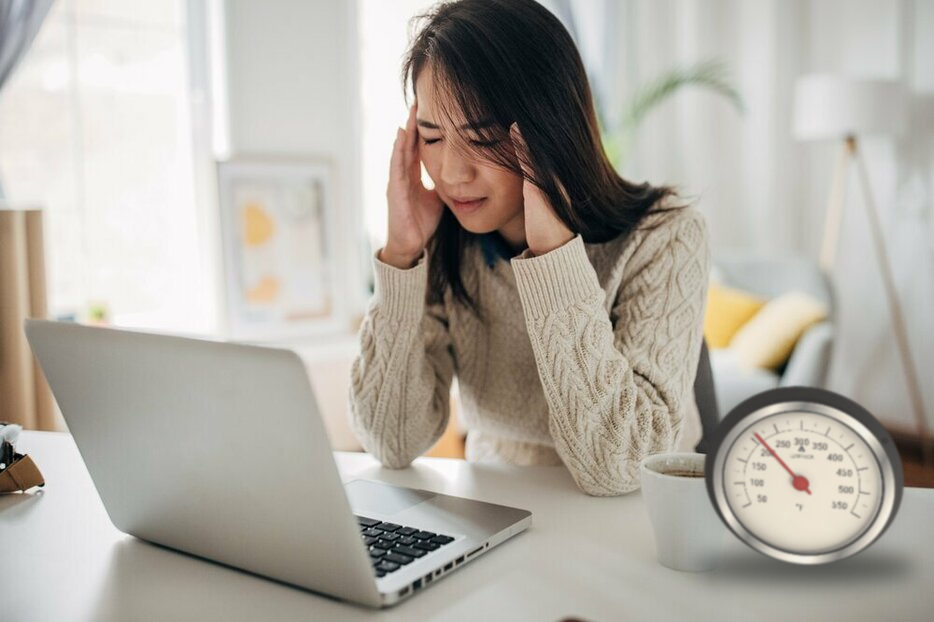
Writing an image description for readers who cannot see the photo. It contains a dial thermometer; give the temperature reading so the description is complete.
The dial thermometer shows 212.5 °F
